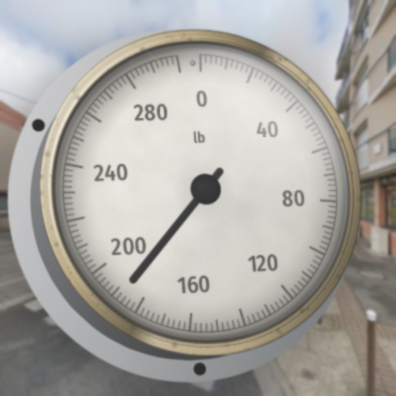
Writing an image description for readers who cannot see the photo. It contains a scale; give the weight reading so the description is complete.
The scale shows 188 lb
